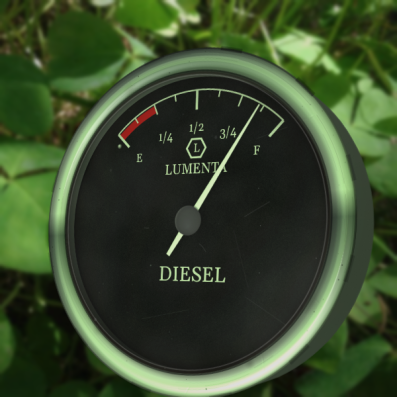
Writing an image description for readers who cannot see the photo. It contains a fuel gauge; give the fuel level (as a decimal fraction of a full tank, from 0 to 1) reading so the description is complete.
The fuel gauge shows 0.875
